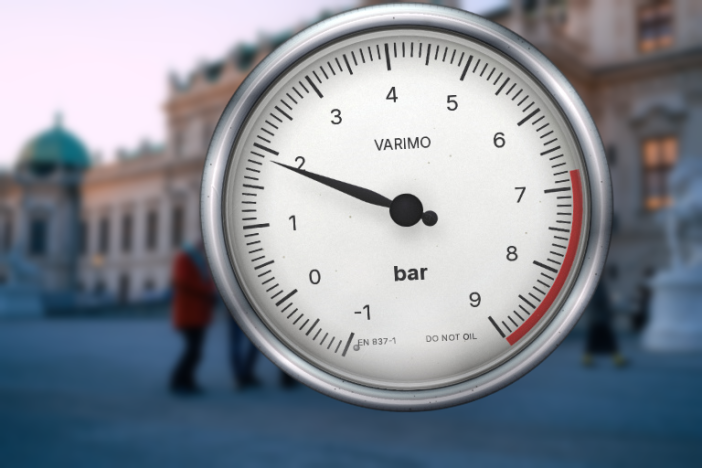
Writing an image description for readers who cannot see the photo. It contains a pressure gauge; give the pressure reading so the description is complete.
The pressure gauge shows 1.9 bar
